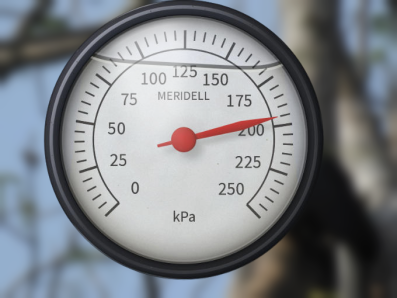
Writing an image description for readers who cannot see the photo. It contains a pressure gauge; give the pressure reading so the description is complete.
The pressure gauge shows 195 kPa
